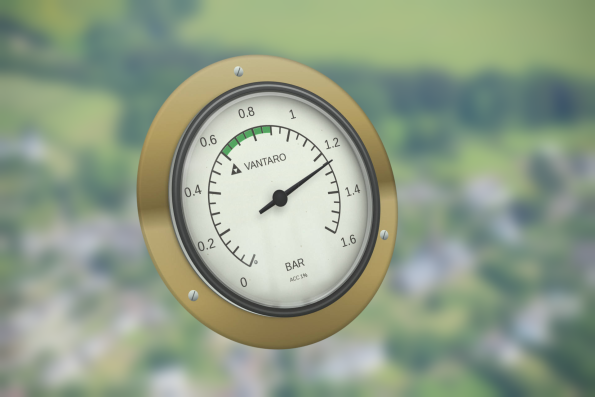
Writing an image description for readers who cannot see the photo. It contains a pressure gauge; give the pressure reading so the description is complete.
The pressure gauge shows 1.25 bar
